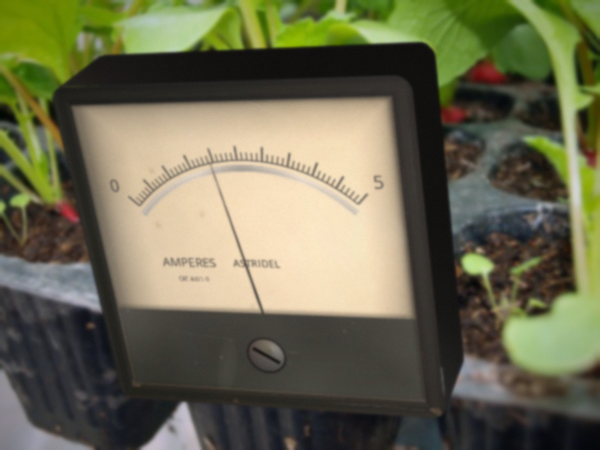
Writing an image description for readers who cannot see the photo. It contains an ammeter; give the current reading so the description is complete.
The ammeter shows 2 A
